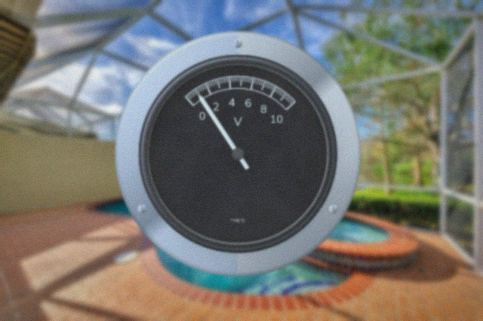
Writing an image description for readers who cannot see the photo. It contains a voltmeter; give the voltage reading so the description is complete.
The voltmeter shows 1 V
